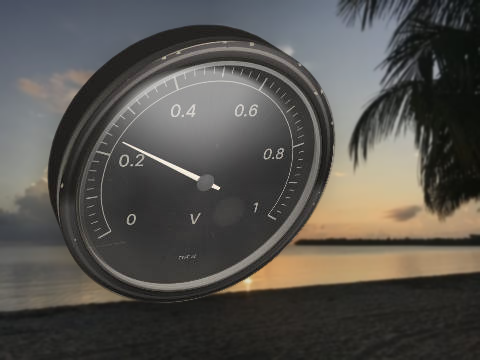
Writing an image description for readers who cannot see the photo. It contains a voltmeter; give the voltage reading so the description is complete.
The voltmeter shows 0.24 V
